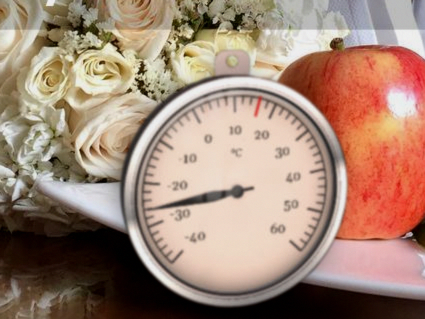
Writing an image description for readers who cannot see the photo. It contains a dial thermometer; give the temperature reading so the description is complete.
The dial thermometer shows -26 °C
